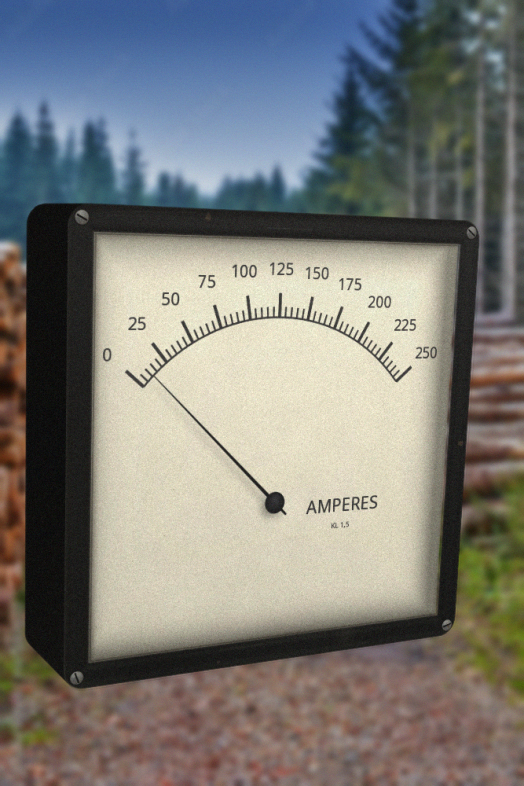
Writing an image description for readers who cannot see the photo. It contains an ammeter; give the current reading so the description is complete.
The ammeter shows 10 A
